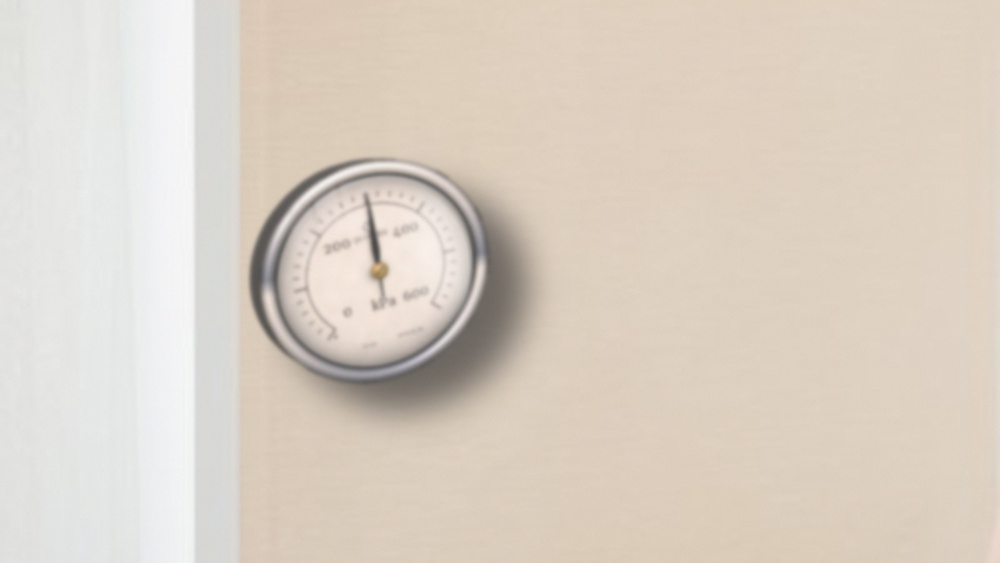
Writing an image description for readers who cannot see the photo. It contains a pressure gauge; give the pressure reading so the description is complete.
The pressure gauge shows 300 kPa
